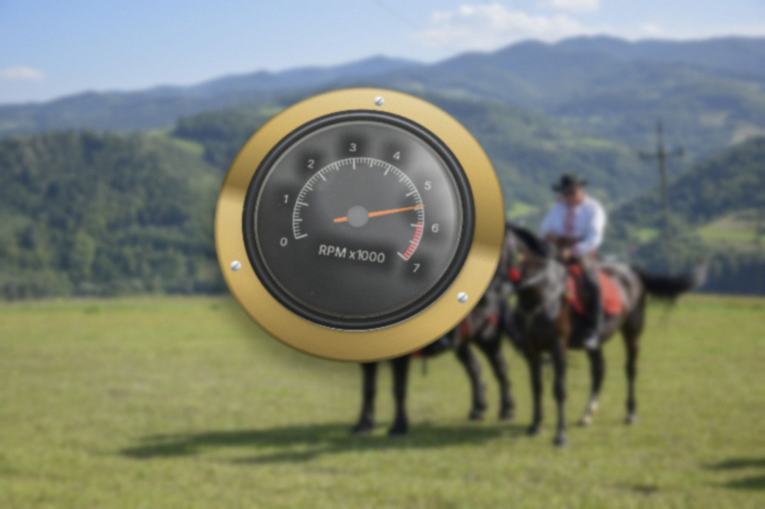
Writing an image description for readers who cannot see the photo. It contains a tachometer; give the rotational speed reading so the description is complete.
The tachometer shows 5500 rpm
